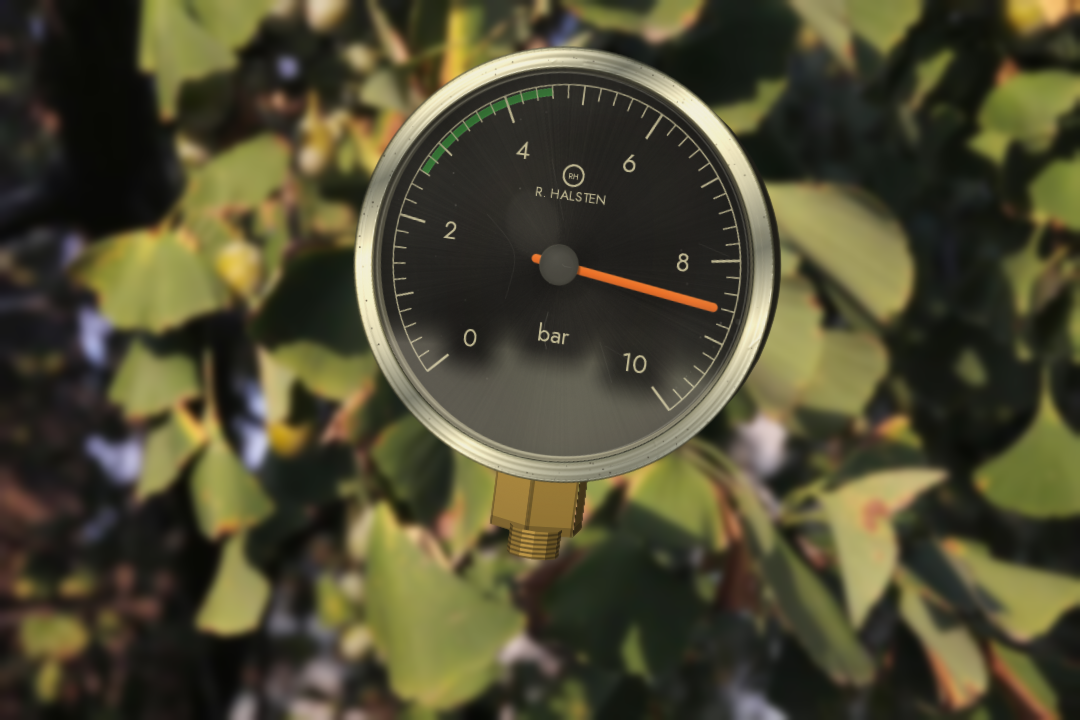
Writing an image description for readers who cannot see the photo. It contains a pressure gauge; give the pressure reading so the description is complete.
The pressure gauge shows 8.6 bar
